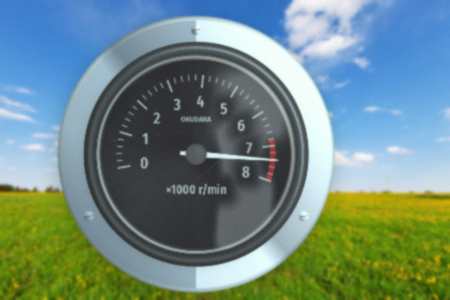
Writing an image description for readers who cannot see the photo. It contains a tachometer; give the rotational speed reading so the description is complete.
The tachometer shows 7400 rpm
